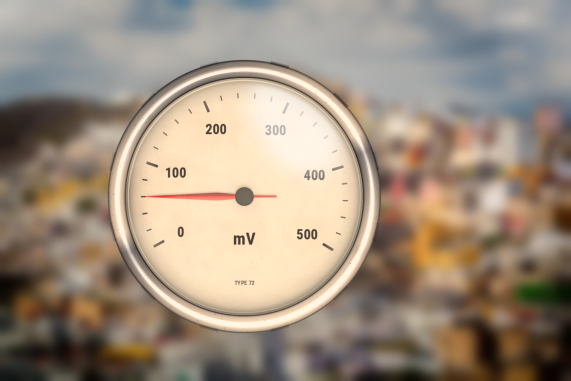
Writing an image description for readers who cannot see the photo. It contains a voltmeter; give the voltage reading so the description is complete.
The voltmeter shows 60 mV
